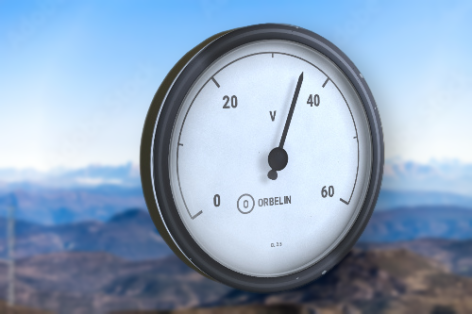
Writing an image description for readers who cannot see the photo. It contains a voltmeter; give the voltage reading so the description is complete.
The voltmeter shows 35 V
